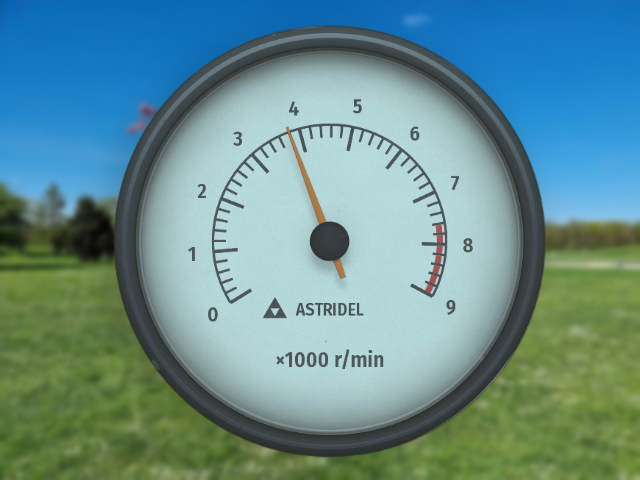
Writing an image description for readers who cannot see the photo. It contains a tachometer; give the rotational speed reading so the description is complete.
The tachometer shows 3800 rpm
